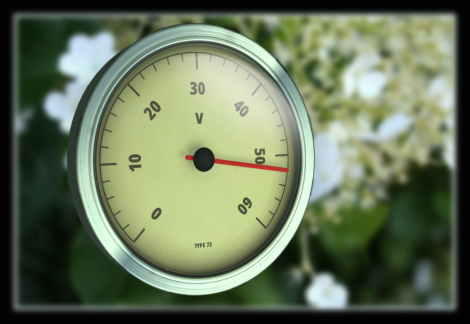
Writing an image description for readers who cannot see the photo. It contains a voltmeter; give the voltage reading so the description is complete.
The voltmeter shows 52 V
